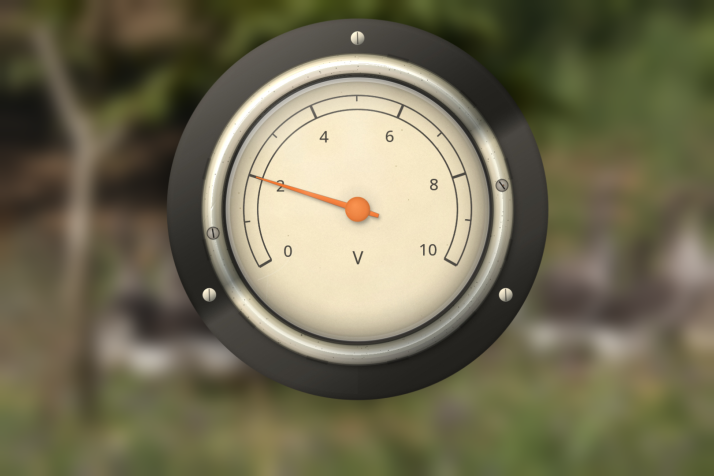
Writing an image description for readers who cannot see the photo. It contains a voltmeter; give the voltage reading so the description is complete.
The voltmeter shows 2 V
